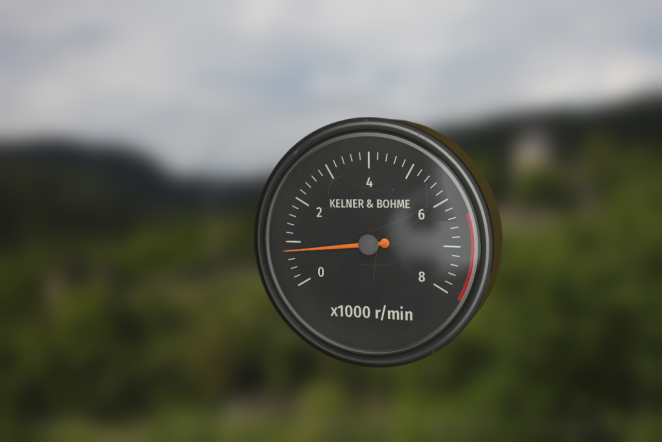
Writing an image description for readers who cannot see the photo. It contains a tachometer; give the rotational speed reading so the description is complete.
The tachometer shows 800 rpm
